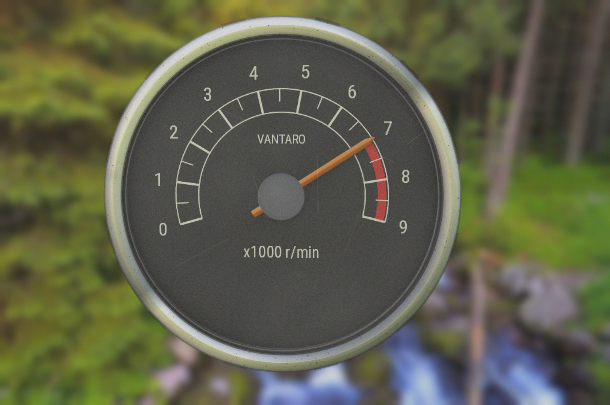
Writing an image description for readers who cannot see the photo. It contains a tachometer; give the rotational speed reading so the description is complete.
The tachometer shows 7000 rpm
